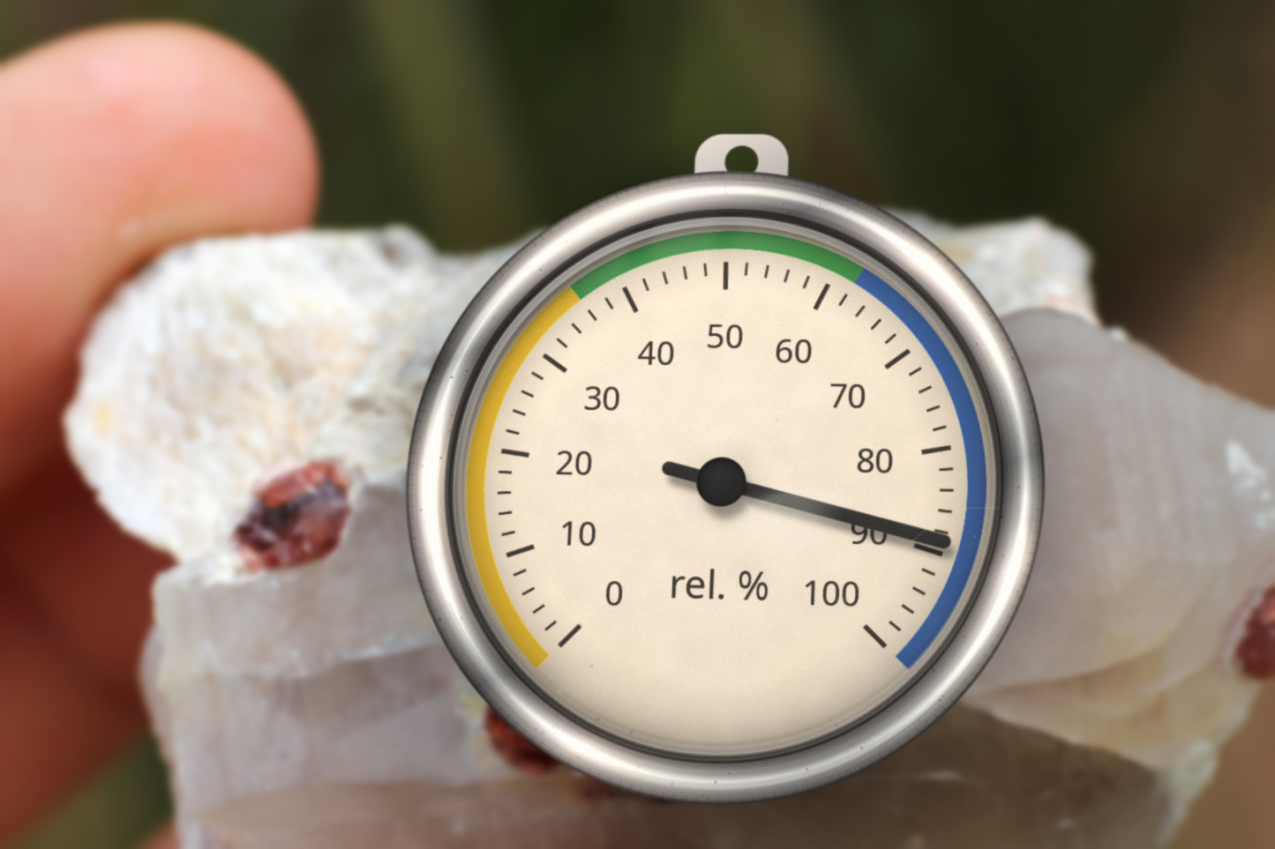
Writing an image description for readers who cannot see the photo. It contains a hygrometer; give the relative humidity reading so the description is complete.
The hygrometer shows 89 %
